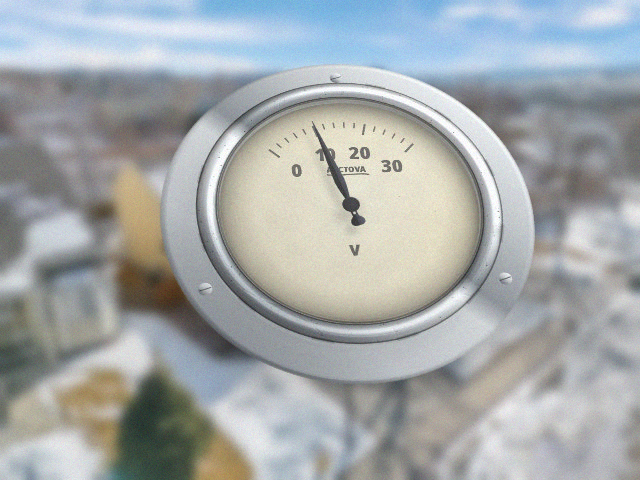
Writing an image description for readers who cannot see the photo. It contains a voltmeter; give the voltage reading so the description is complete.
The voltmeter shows 10 V
